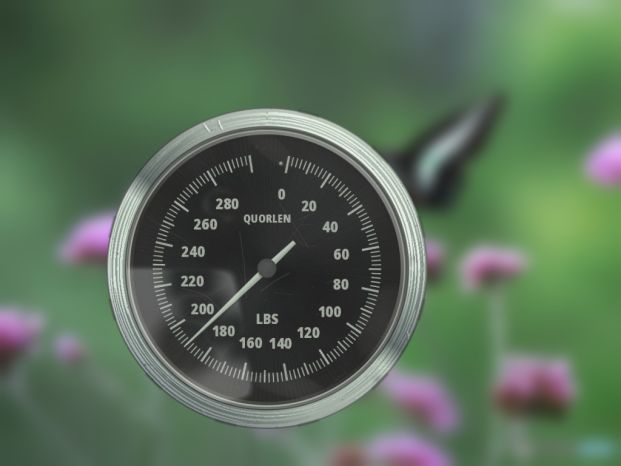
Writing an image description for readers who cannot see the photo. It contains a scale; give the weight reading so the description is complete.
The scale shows 190 lb
